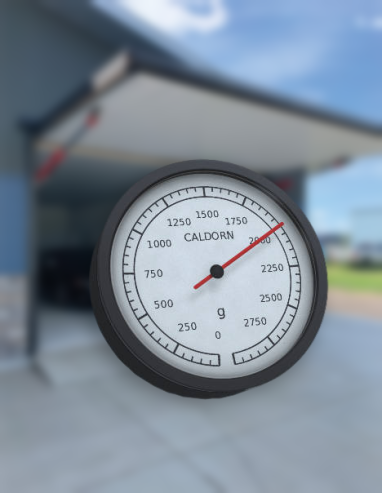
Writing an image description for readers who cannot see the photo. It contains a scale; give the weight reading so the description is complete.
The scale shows 2000 g
